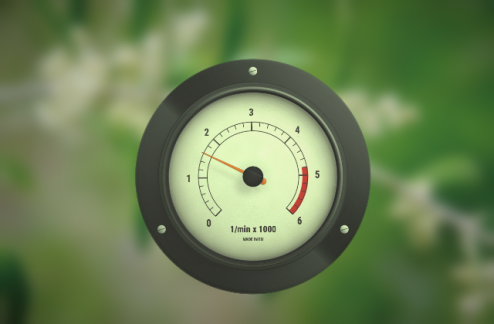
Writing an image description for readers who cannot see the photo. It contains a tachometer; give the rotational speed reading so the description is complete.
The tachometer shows 1600 rpm
